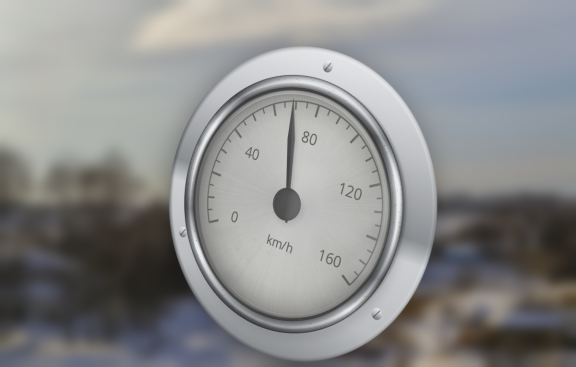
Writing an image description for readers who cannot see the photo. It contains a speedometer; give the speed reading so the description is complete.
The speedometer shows 70 km/h
